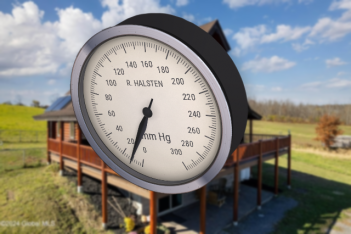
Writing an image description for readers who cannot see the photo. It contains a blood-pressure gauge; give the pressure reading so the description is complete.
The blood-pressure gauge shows 10 mmHg
